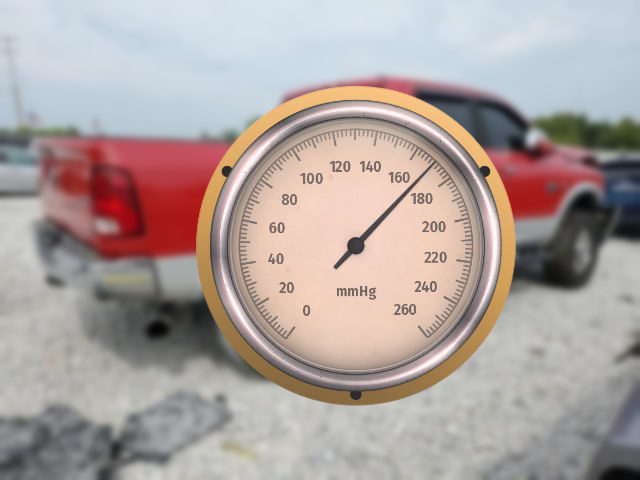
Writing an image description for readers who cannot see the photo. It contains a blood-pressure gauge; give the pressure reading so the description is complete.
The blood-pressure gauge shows 170 mmHg
